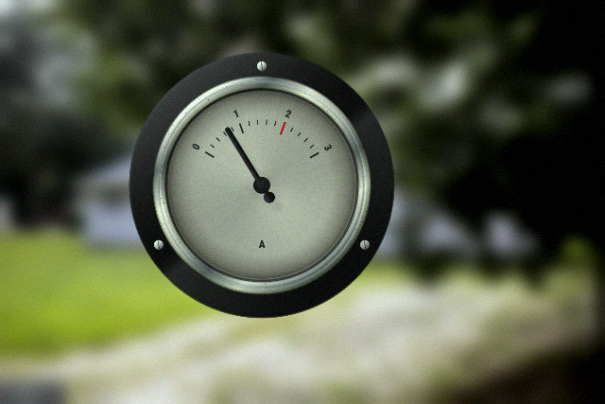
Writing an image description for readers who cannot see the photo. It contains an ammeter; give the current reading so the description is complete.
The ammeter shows 0.7 A
